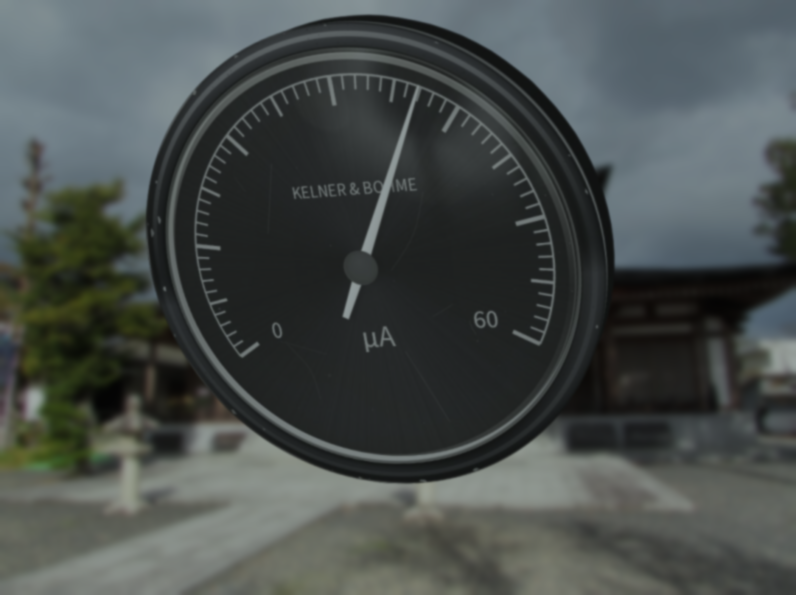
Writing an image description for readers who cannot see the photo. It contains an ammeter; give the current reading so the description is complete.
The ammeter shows 37 µA
